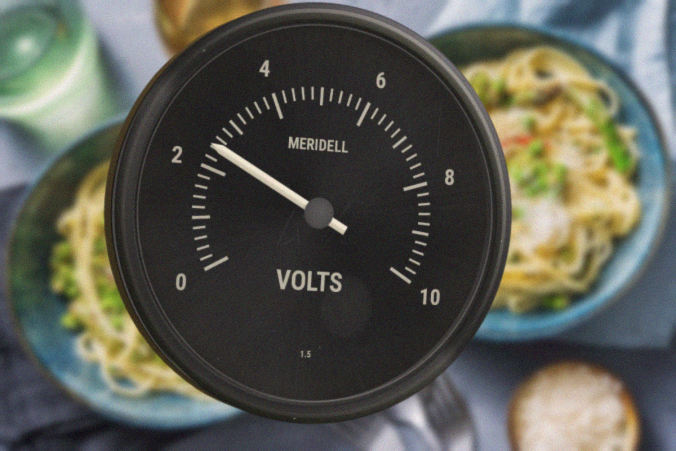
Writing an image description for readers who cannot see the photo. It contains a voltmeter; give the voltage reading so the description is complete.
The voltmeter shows 2.4 V
